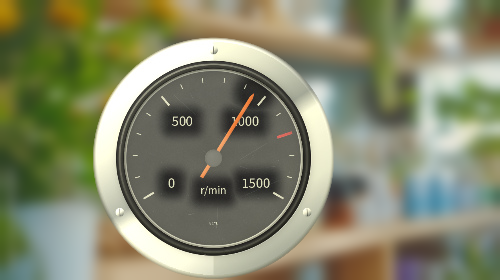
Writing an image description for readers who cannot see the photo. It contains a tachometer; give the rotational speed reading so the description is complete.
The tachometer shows 950 rpm
